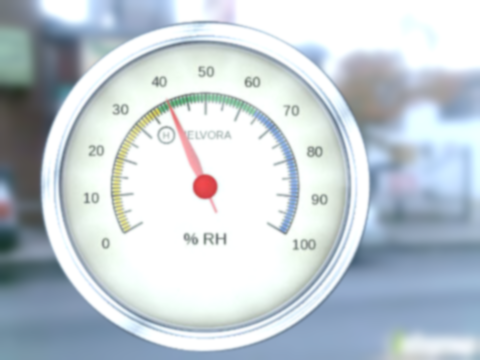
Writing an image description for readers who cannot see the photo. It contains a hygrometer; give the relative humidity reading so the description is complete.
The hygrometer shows 40 %
